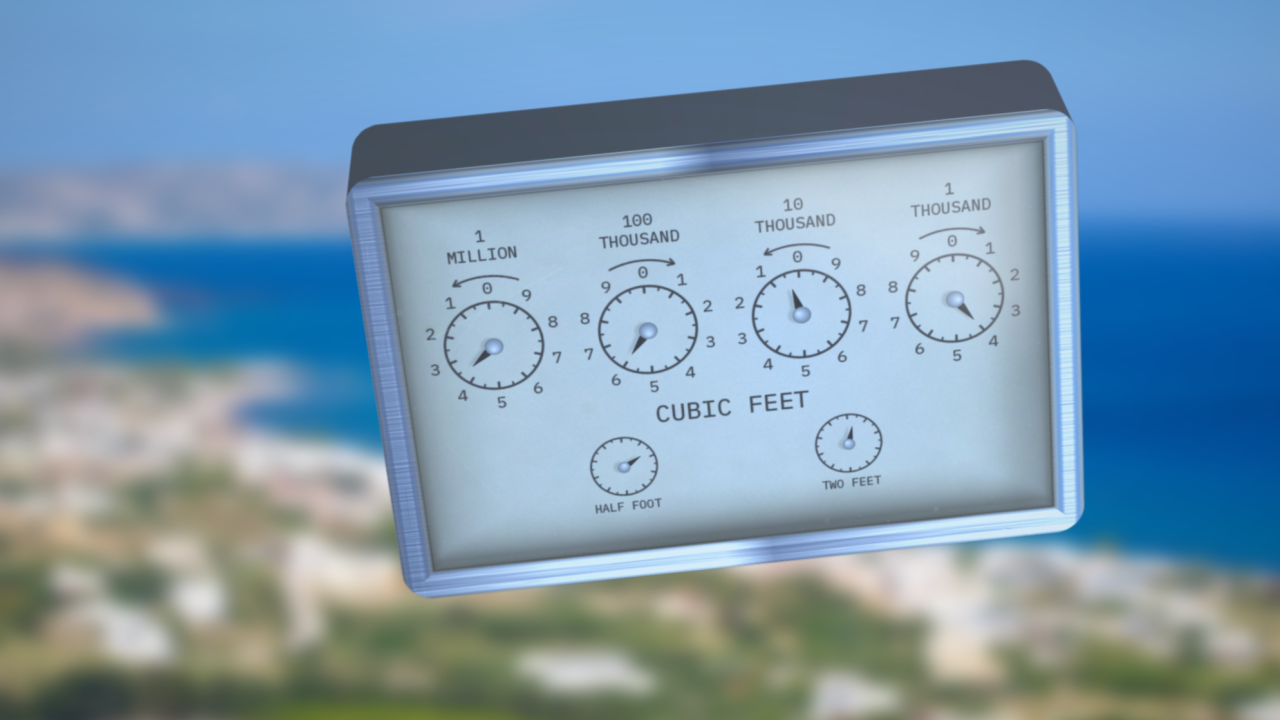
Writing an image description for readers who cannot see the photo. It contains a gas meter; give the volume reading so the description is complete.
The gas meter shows 360400 ft³
